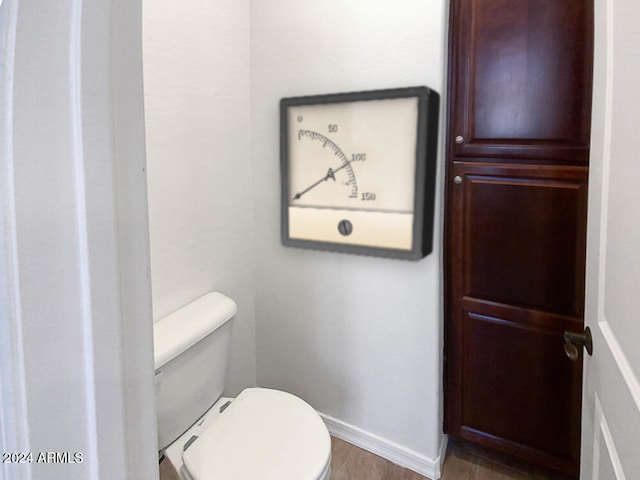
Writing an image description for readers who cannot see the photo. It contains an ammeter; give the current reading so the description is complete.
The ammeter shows 100 A
